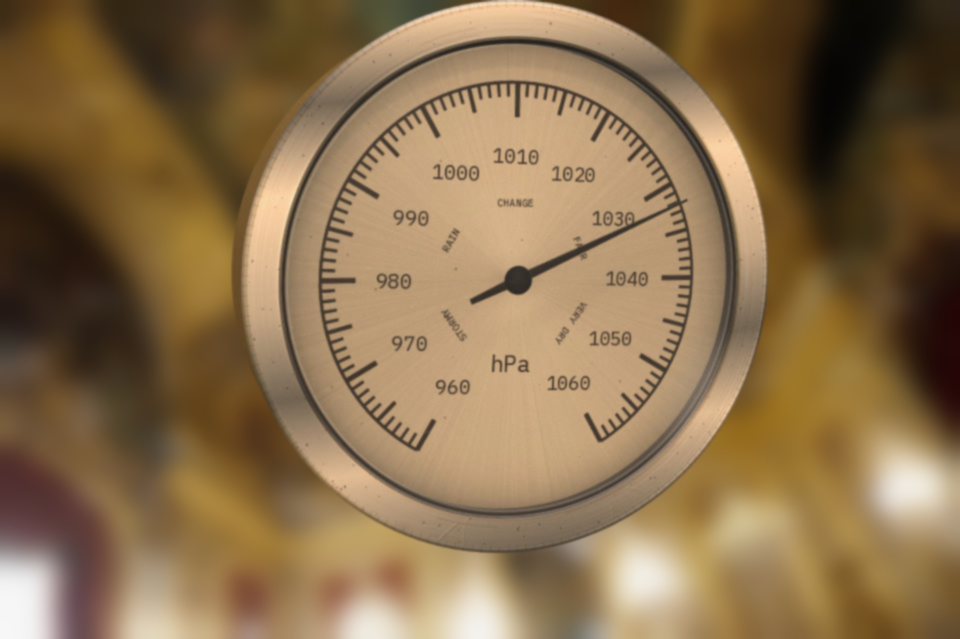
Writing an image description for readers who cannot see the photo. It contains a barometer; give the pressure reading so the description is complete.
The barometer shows 1032 hPa
